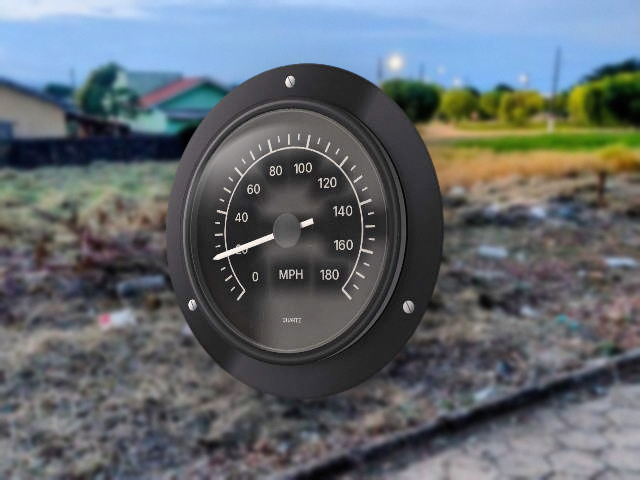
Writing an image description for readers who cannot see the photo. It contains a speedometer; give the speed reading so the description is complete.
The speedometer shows 20 mph
